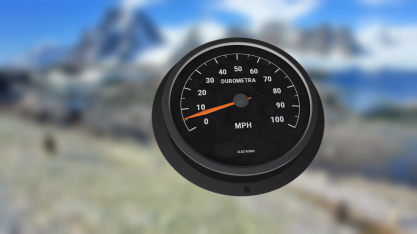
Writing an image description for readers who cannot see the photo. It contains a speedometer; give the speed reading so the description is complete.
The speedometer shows 5 mph
